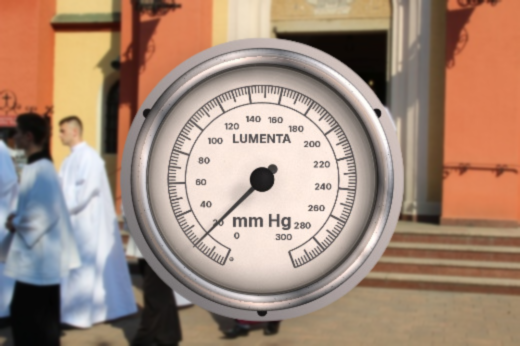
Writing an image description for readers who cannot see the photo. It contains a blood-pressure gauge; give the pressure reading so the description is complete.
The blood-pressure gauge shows 20 mmHg
